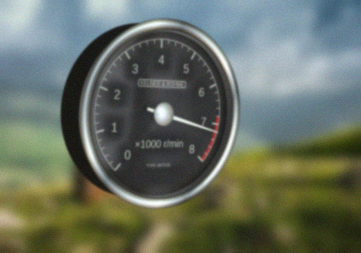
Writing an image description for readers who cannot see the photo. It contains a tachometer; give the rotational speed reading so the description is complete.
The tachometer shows 7200 rpm
